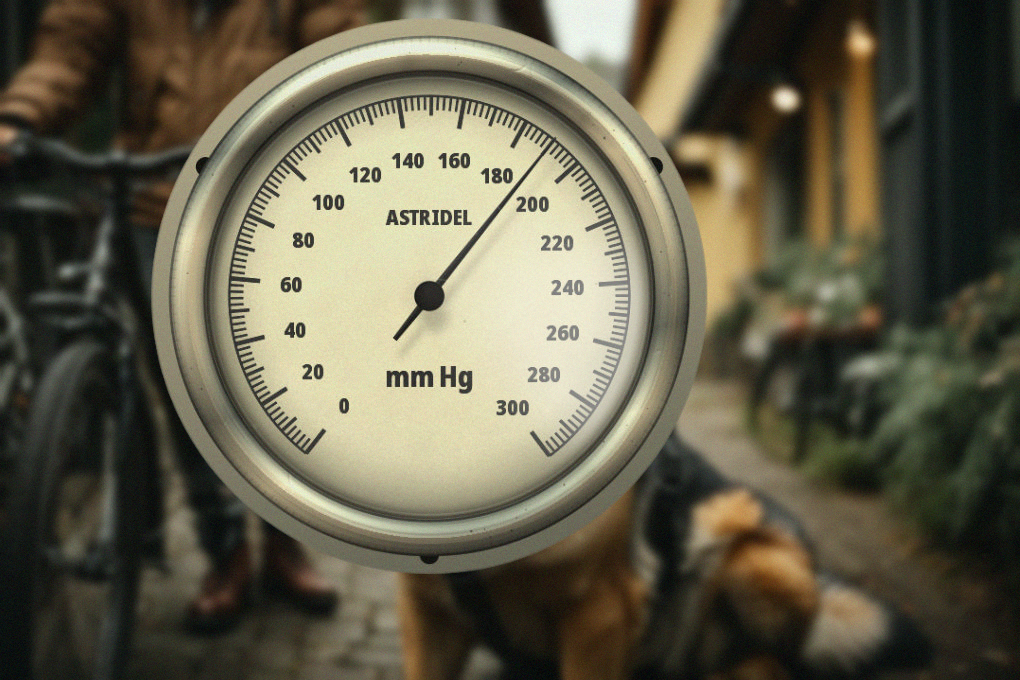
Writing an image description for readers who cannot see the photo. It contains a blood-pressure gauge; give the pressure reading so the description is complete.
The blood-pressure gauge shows 190 mmHg
